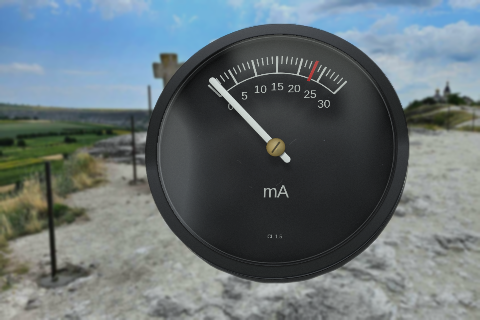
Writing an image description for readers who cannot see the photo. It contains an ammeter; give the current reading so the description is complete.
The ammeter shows 1 mA
